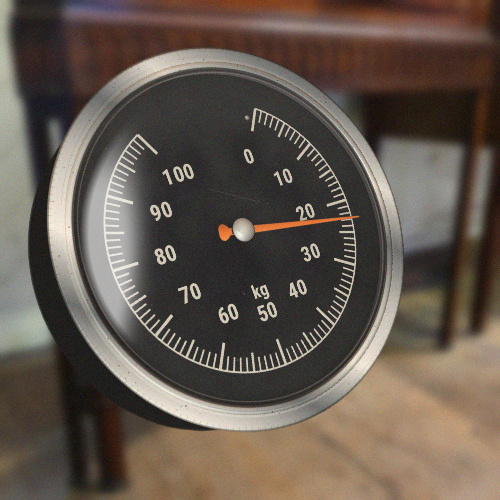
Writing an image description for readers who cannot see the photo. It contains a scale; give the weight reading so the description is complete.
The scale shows 23 kg
